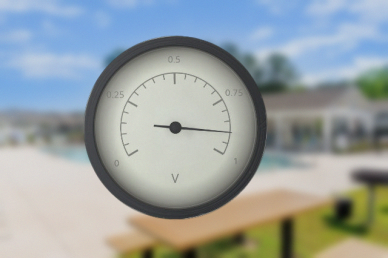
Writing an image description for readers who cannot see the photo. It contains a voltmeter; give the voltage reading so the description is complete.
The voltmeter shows 0.9 V
